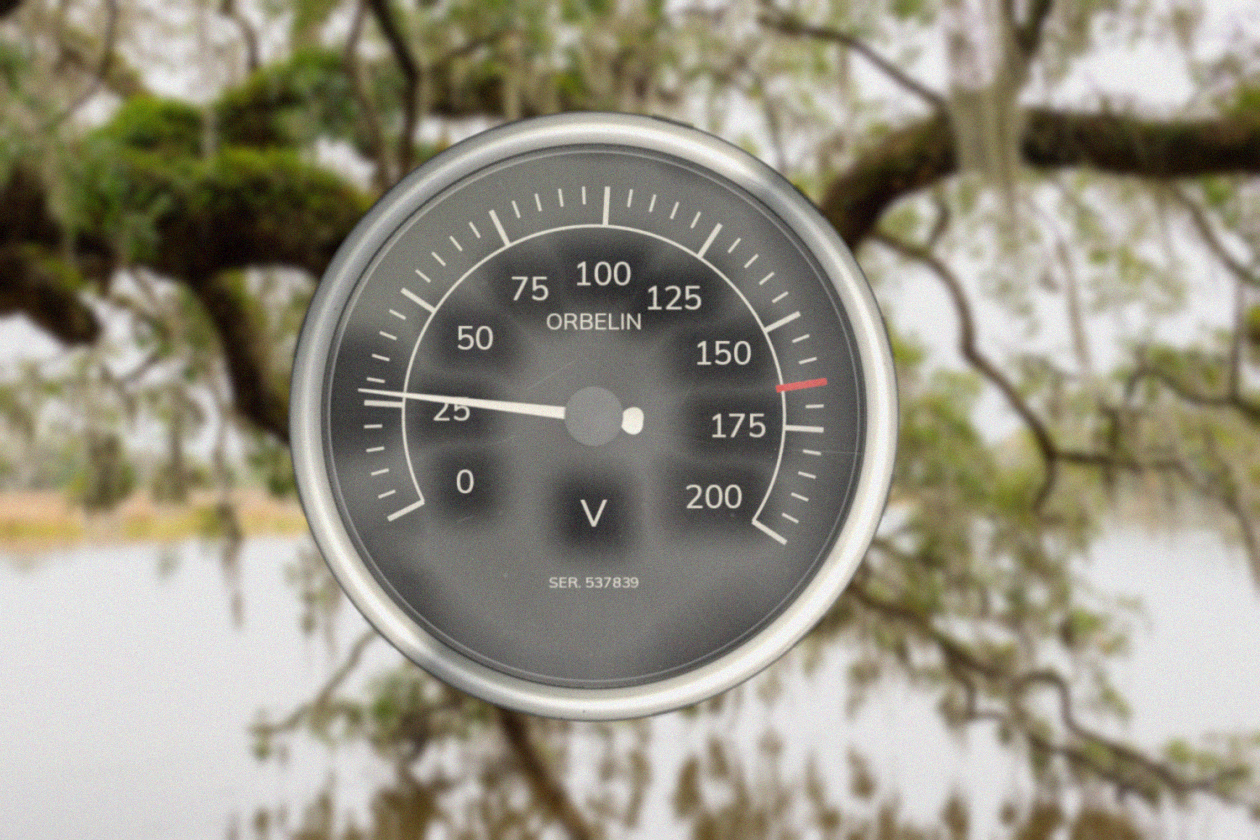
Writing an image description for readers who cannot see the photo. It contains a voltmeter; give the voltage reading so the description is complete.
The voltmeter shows 27.5 V
